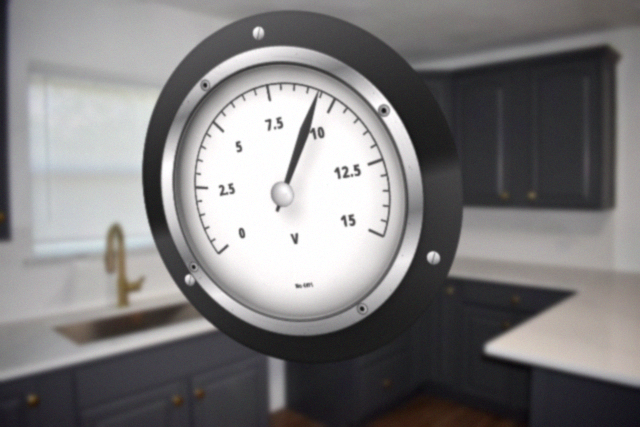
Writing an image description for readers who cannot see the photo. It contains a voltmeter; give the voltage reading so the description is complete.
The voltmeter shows 9.5 V
